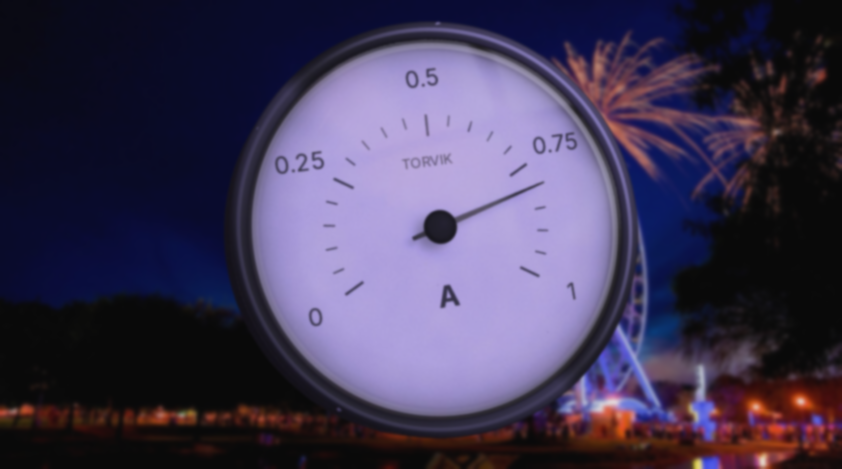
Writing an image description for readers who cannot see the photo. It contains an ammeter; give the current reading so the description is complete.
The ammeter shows 0.8 A
